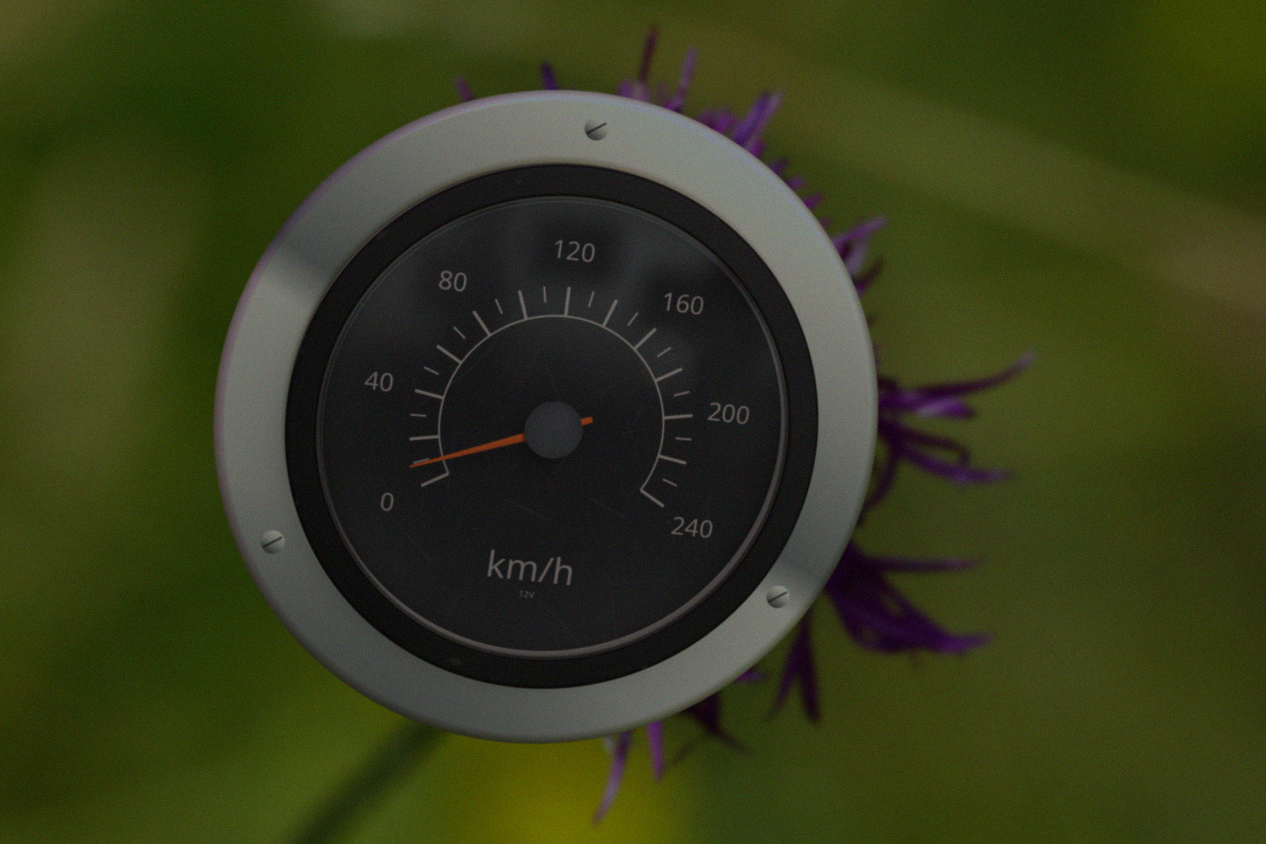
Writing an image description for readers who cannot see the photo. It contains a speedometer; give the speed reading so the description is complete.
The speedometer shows 10 km/h
